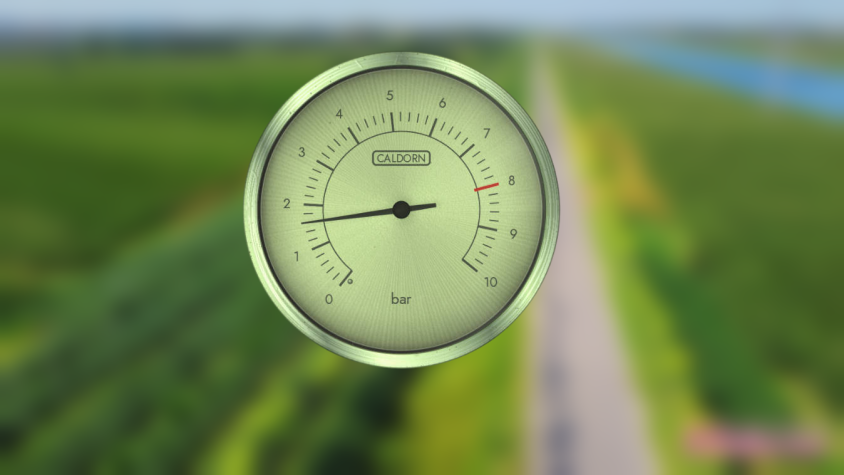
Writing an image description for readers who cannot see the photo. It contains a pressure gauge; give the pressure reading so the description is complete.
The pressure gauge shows 1.6 bar
